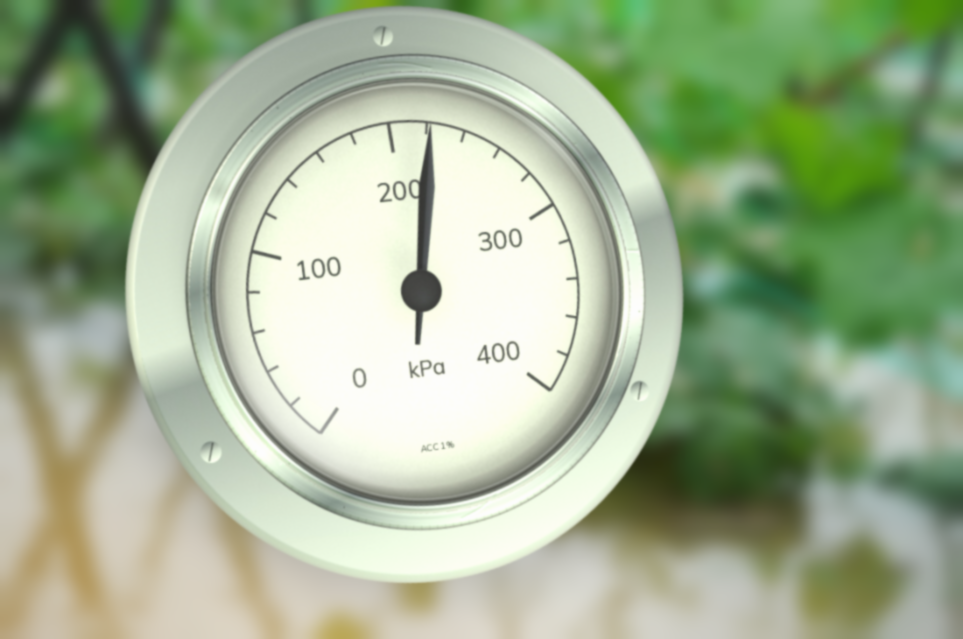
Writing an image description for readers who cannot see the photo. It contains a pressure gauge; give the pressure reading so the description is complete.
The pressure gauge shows 220 kPa
